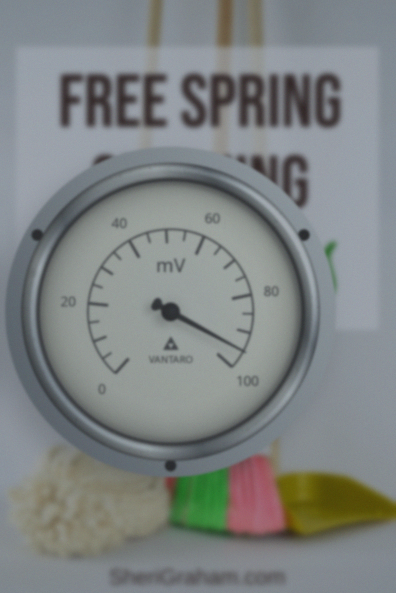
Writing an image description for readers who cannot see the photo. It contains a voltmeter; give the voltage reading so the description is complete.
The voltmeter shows 95 mV
